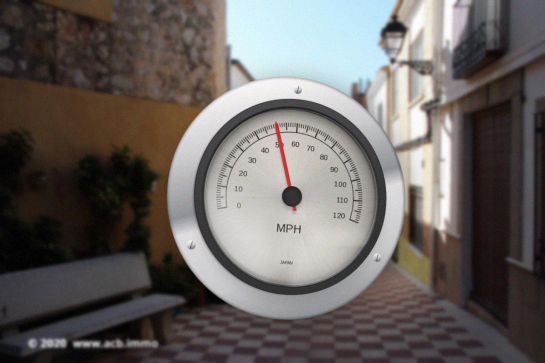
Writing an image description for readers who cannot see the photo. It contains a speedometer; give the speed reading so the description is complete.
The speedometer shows 50 mph
